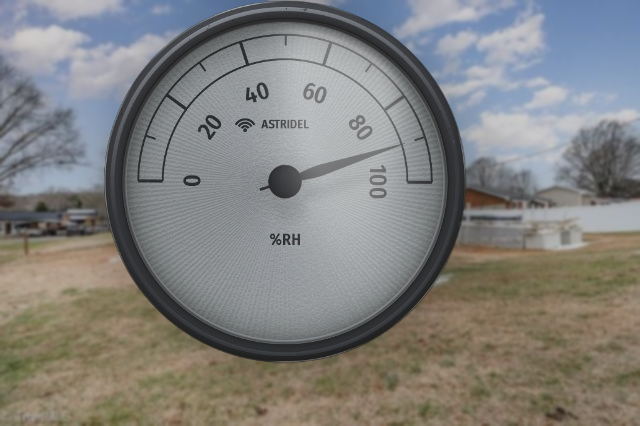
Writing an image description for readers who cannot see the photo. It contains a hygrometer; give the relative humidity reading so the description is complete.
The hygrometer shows 90 %
